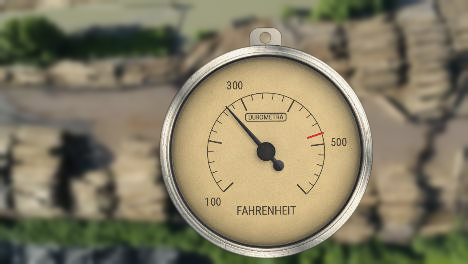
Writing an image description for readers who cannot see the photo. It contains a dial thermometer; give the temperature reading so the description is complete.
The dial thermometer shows 270 °F
